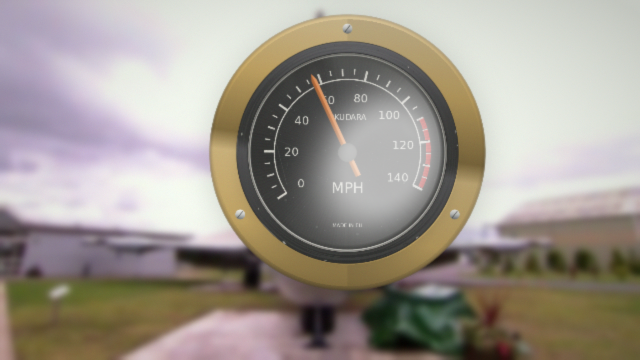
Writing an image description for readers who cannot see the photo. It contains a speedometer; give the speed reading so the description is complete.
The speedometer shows 57.5 mph
